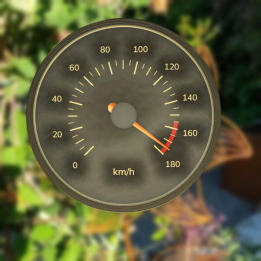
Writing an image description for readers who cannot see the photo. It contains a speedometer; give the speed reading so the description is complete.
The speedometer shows 175 km/h
